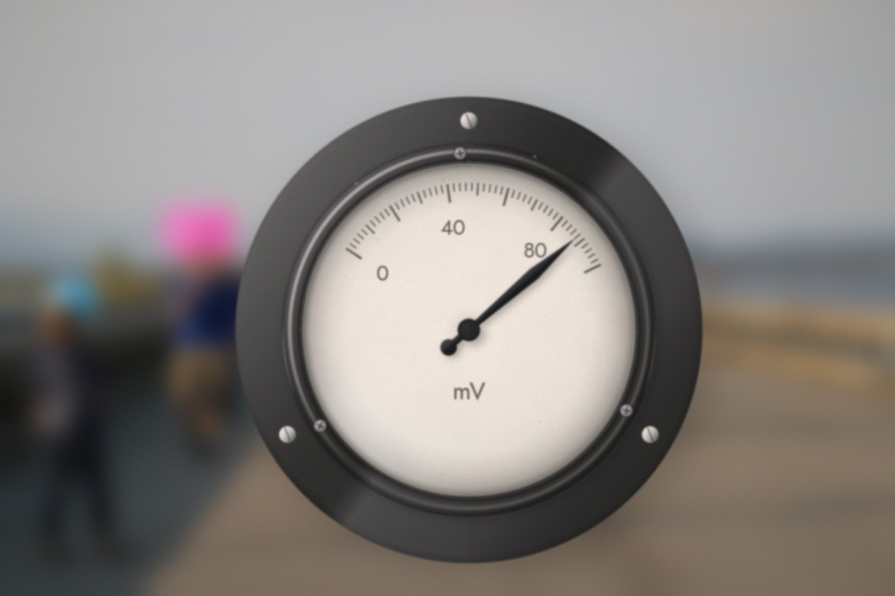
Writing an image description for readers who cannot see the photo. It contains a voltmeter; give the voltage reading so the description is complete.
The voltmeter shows 88 mV
